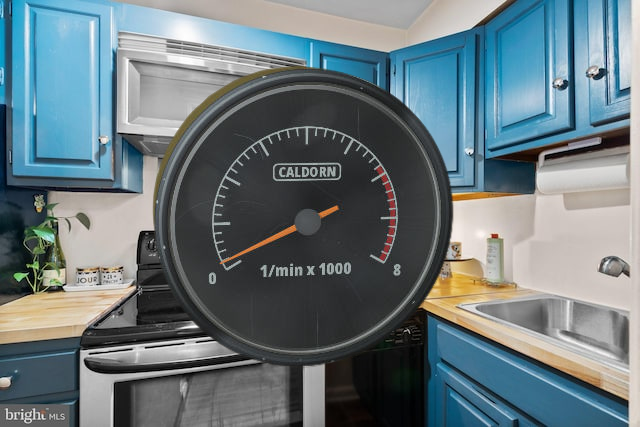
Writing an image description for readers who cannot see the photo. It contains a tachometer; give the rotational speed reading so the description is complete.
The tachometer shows 200 rpm
